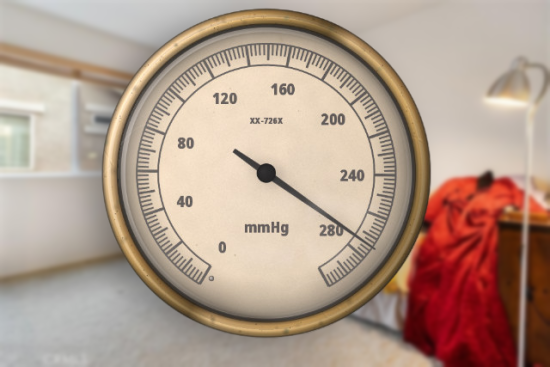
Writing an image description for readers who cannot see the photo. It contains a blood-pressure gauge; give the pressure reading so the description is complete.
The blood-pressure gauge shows 274 mmHg
